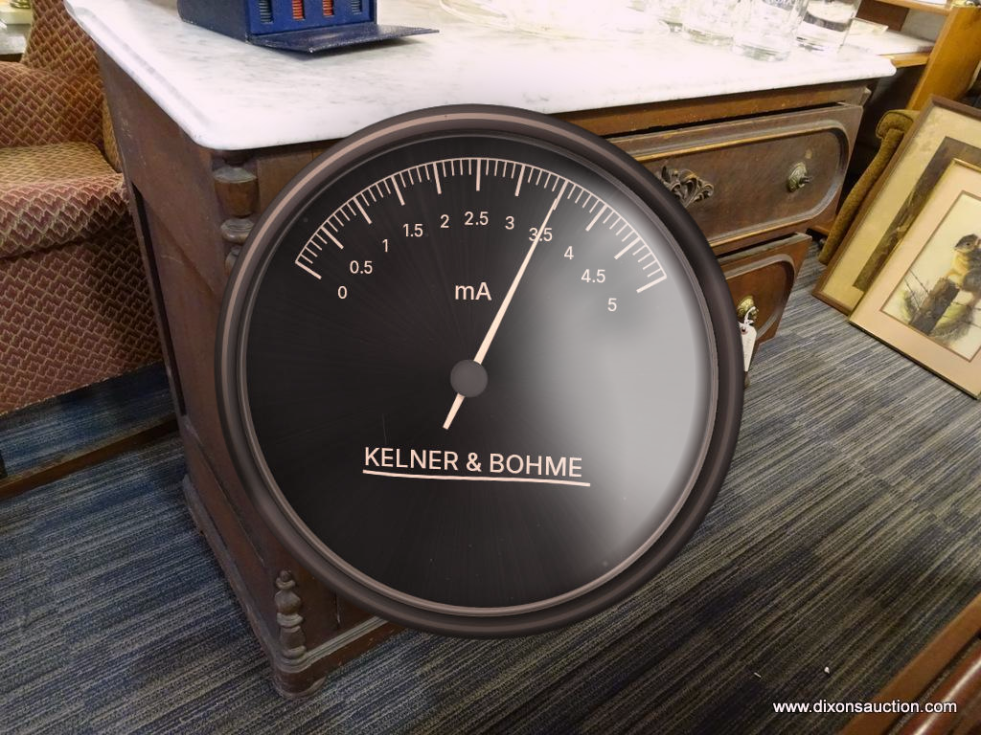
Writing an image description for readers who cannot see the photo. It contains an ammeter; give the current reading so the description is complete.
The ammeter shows 3.5 mA
